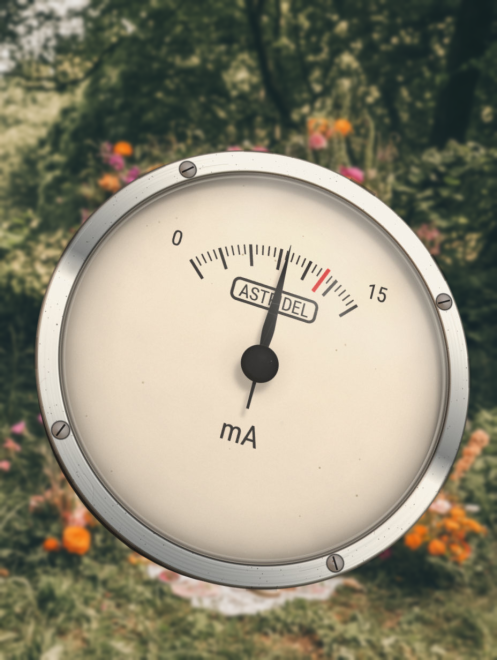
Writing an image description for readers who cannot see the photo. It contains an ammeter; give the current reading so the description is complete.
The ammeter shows 8 mA
